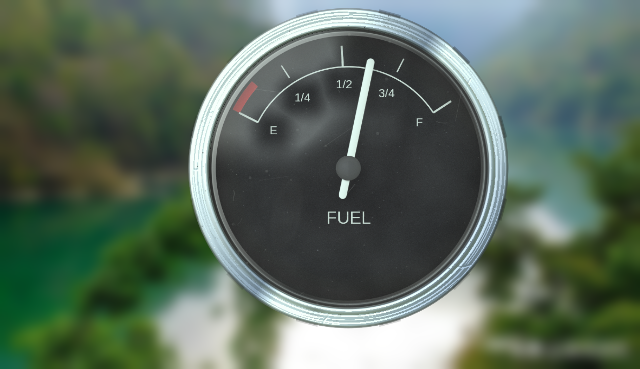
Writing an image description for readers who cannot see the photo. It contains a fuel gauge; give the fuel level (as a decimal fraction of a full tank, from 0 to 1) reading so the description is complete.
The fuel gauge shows 0.625
